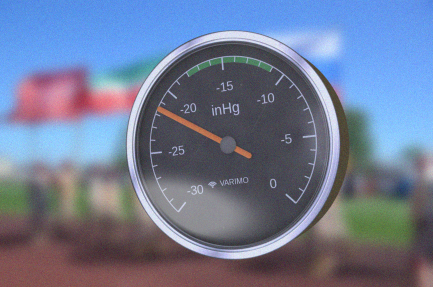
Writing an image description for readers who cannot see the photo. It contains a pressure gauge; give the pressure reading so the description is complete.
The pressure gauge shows -21.5 inHg
